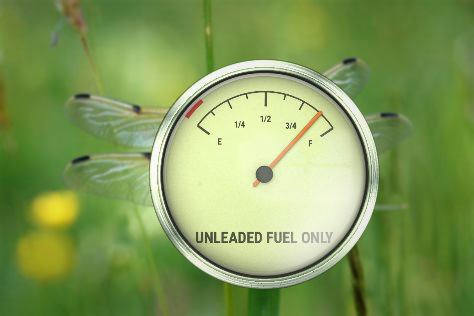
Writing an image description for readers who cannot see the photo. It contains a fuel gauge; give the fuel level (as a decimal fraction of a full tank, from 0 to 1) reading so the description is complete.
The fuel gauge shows 0.875
